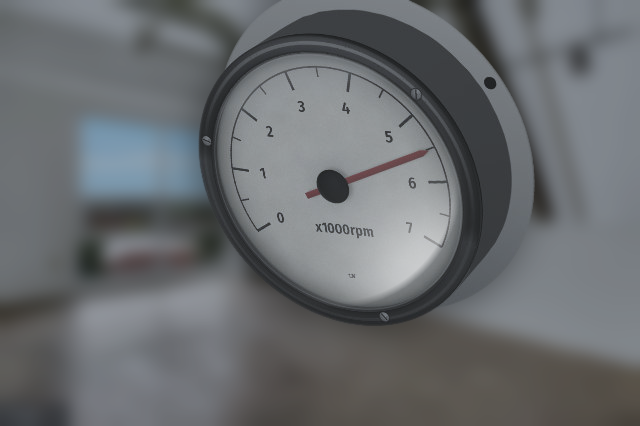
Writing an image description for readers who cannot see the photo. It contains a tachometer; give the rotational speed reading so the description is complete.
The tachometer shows 5500 rpm
